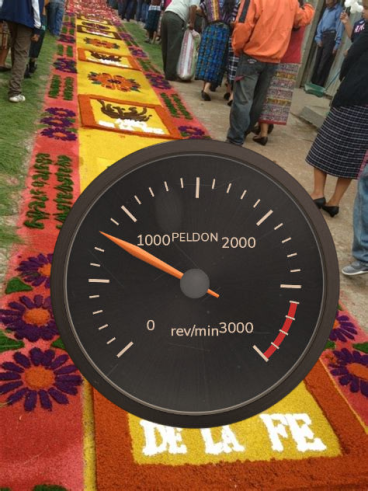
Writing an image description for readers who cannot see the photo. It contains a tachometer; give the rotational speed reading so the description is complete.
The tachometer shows 800 rpm
